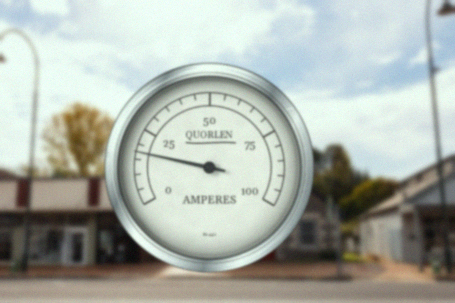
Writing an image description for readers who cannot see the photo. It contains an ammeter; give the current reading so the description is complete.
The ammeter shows 17.5 A
